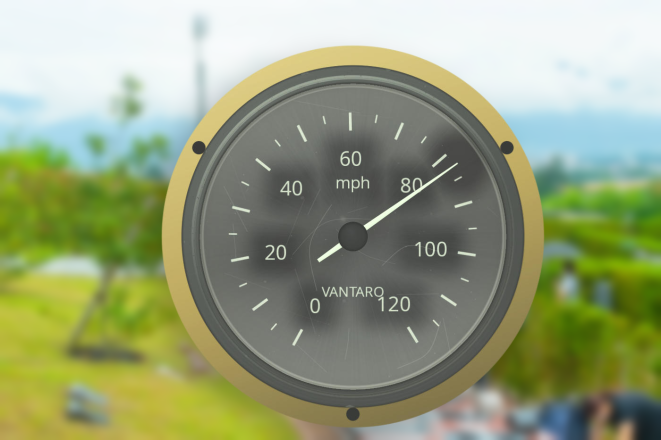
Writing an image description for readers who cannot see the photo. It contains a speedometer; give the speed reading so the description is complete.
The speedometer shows 82.5 mph
